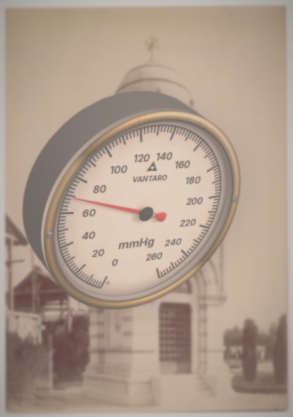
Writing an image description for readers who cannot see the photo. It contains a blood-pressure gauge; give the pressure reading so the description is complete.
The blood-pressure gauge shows 70 mmHg
